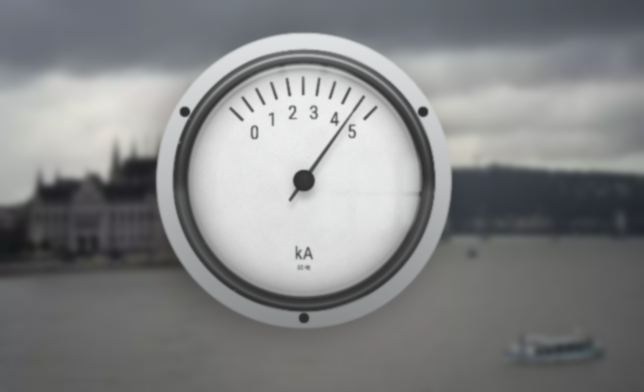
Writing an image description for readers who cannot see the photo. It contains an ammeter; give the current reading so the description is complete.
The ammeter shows 4.5 kA
